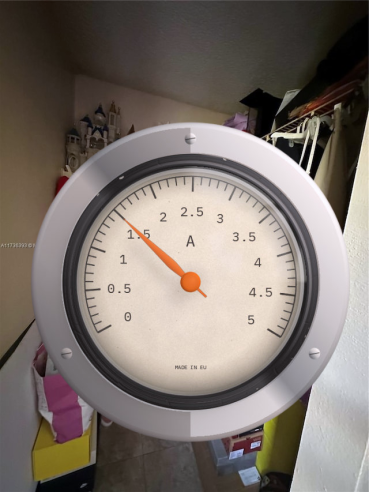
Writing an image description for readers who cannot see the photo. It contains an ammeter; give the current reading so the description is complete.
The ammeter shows 1.5 A
